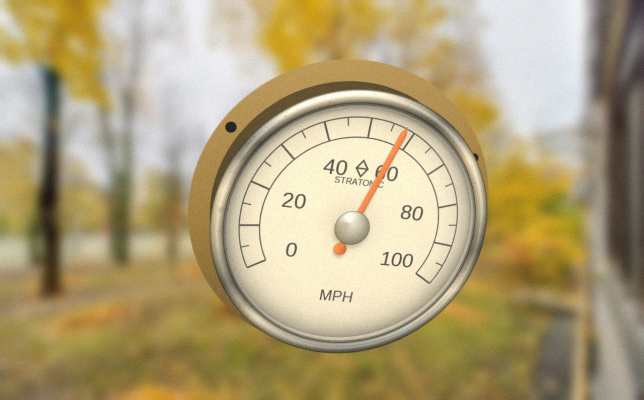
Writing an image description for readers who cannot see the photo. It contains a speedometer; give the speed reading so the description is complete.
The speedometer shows 57.5 mph
